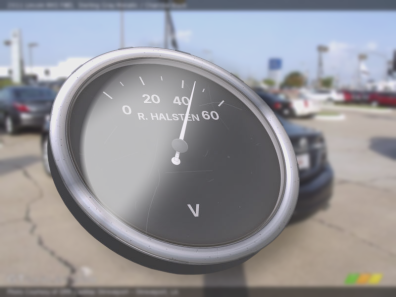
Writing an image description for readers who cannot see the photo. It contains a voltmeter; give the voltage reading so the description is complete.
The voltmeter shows 45 V
